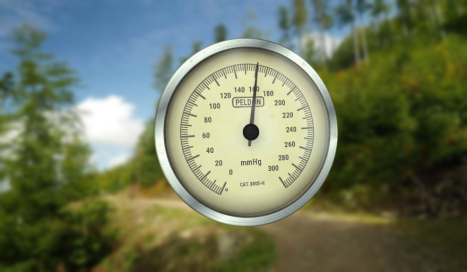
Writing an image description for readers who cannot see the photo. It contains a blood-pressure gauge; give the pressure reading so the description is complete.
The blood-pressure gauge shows 160 mmHg
